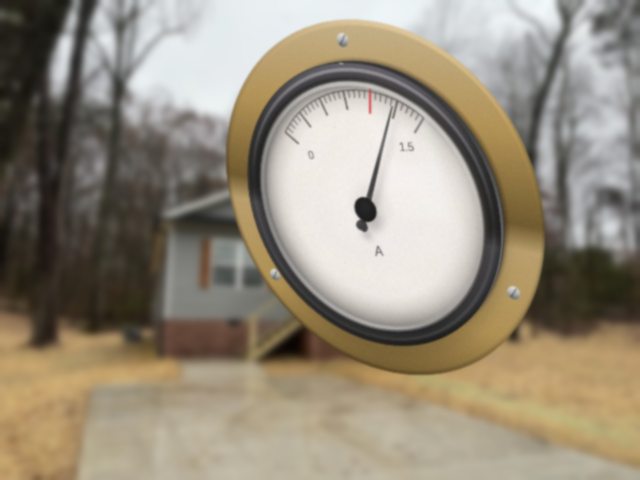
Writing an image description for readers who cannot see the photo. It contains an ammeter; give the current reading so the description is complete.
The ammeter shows 1.25 A
